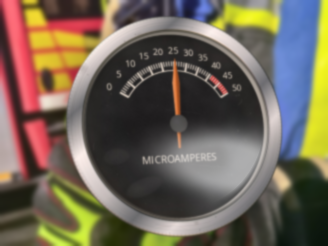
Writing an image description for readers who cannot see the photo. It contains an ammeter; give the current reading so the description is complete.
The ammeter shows 25 µA
